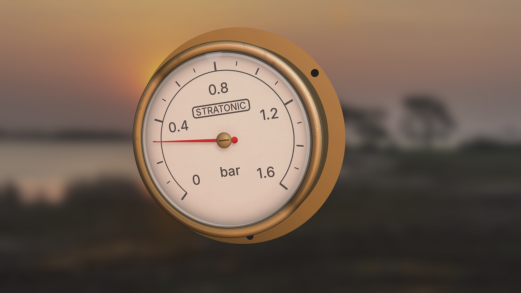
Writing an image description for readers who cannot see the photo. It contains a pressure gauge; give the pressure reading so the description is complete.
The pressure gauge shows 0.3 bar
